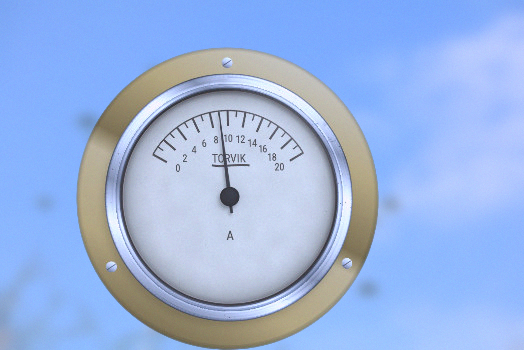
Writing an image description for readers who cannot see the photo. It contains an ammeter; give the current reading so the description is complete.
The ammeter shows 9 A
